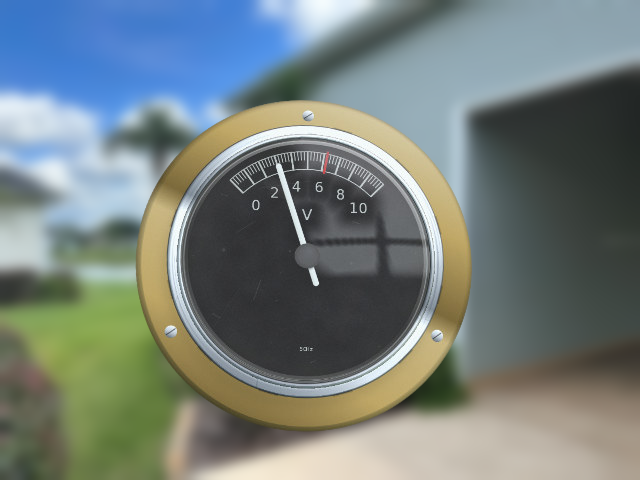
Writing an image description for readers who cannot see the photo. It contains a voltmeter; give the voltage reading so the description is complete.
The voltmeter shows 3 V
